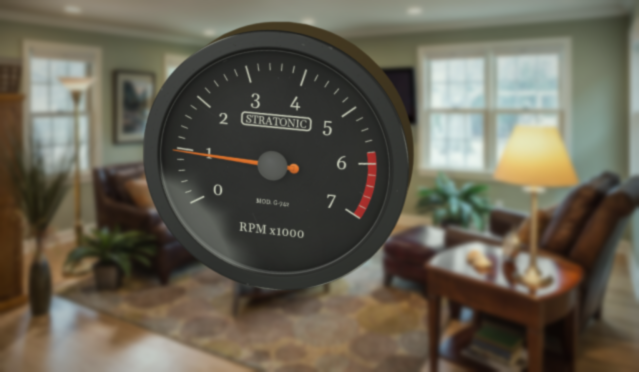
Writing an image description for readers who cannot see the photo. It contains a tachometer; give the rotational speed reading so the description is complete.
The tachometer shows 1000 rpm
